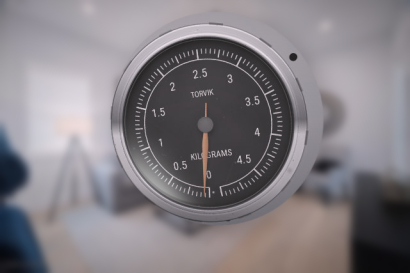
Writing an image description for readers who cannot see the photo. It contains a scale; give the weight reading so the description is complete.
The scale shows 0.05 kg
